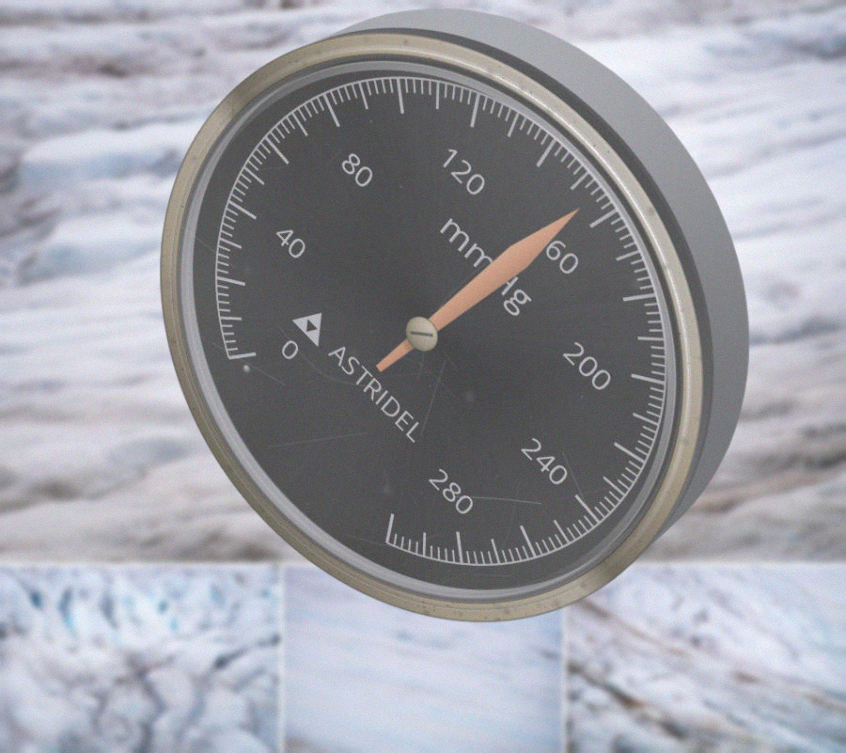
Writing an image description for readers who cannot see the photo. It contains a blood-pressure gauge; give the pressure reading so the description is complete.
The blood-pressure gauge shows 155 mmHg
